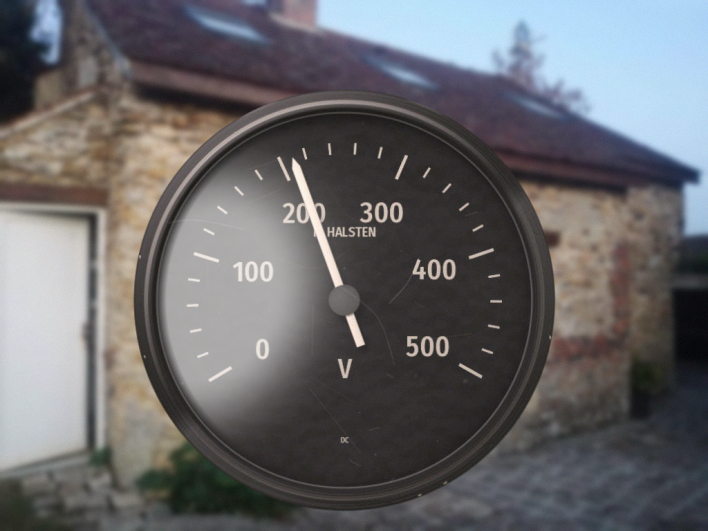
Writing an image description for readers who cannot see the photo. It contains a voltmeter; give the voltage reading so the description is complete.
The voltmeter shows 210 V
